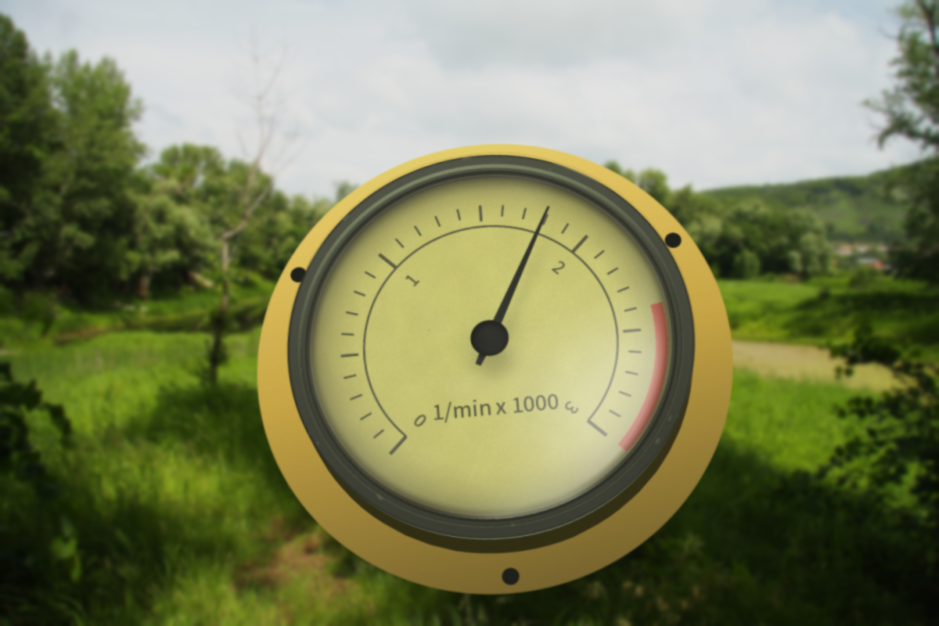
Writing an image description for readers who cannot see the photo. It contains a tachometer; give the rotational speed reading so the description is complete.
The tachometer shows 1800 rpm
